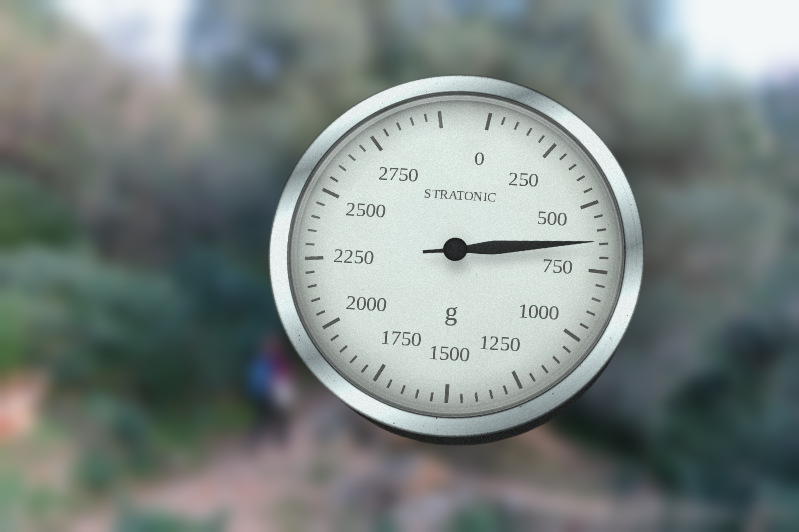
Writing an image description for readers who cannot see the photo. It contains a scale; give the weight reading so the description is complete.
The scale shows 650 g
